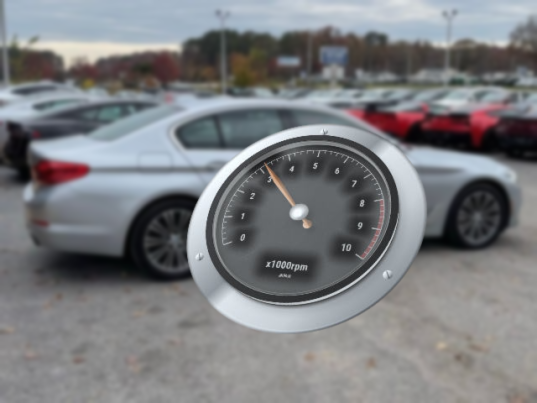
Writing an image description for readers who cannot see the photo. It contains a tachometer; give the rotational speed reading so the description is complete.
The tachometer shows 3200 rpm
